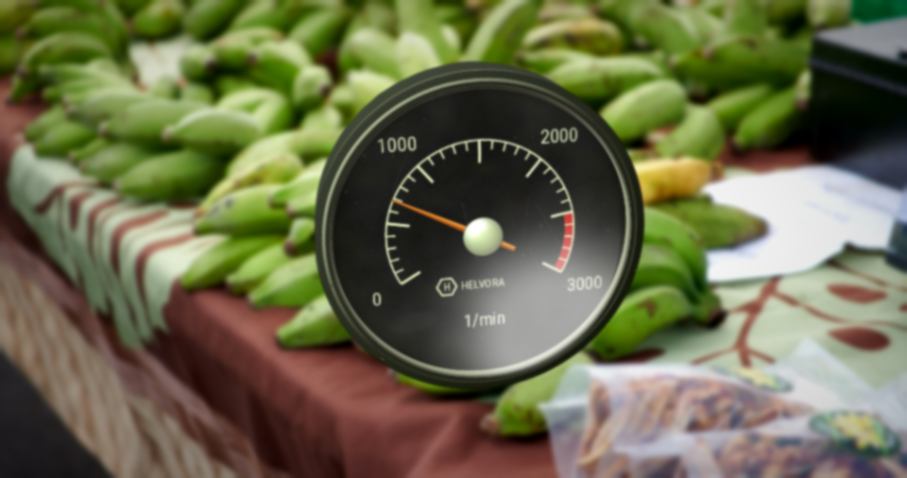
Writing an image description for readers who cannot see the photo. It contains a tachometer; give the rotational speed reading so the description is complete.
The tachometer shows 700 rpm
